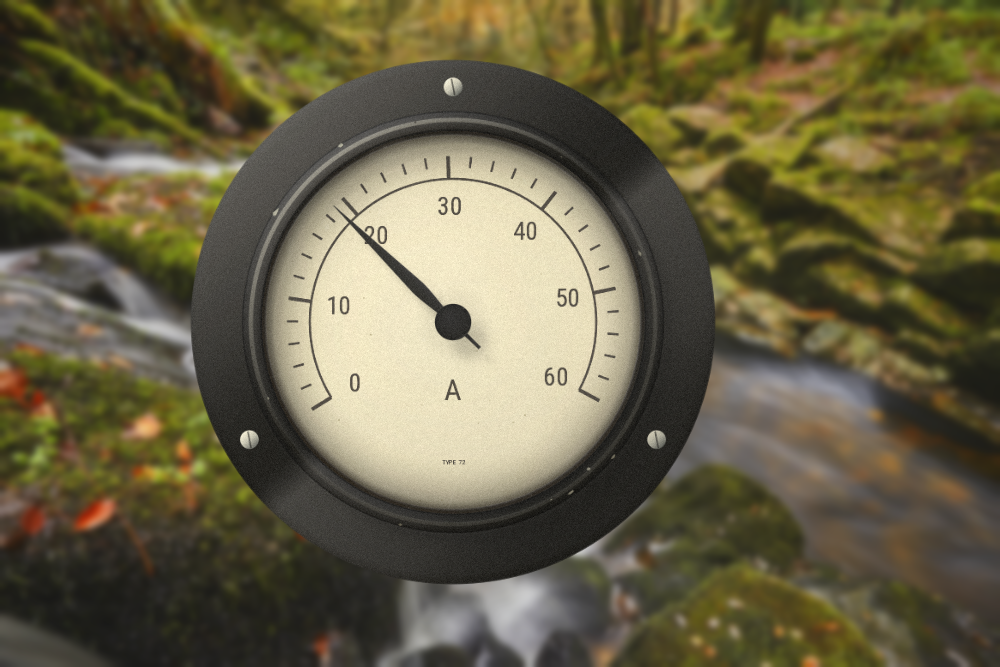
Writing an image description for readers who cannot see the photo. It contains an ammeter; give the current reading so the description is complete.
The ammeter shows 19 A
